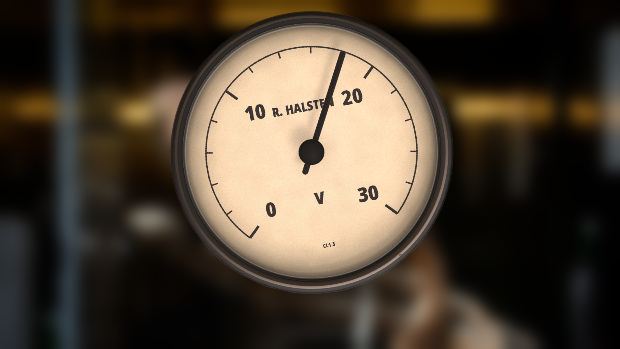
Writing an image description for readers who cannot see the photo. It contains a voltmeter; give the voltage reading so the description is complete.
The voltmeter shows 18 V
